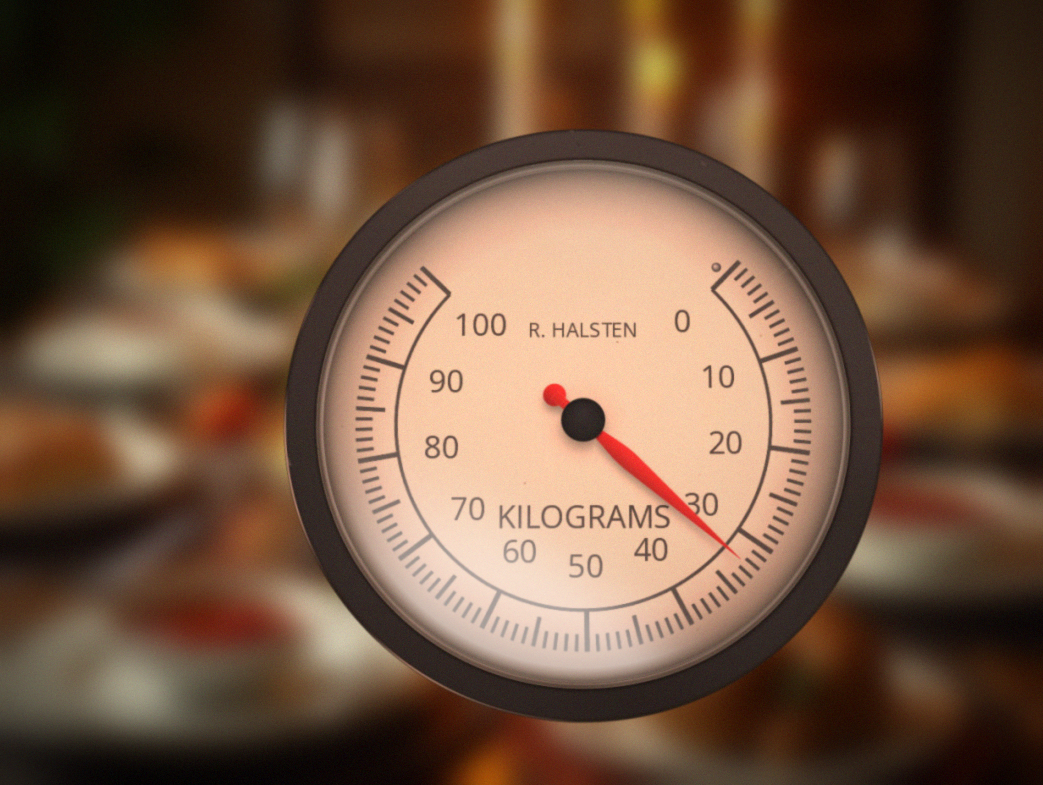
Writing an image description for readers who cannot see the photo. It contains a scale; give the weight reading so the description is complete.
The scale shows 32.5 kg
